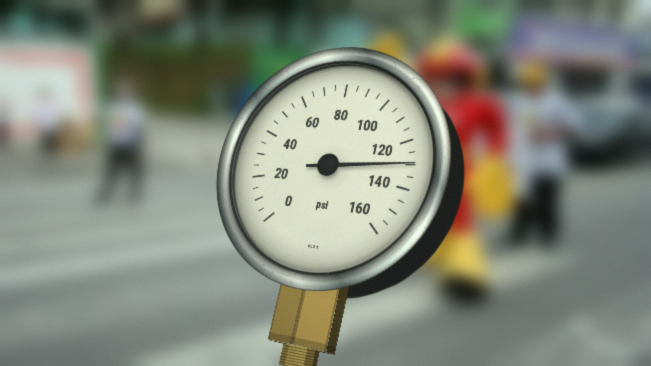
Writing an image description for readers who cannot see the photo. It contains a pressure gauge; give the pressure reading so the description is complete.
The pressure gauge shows 130 psi
